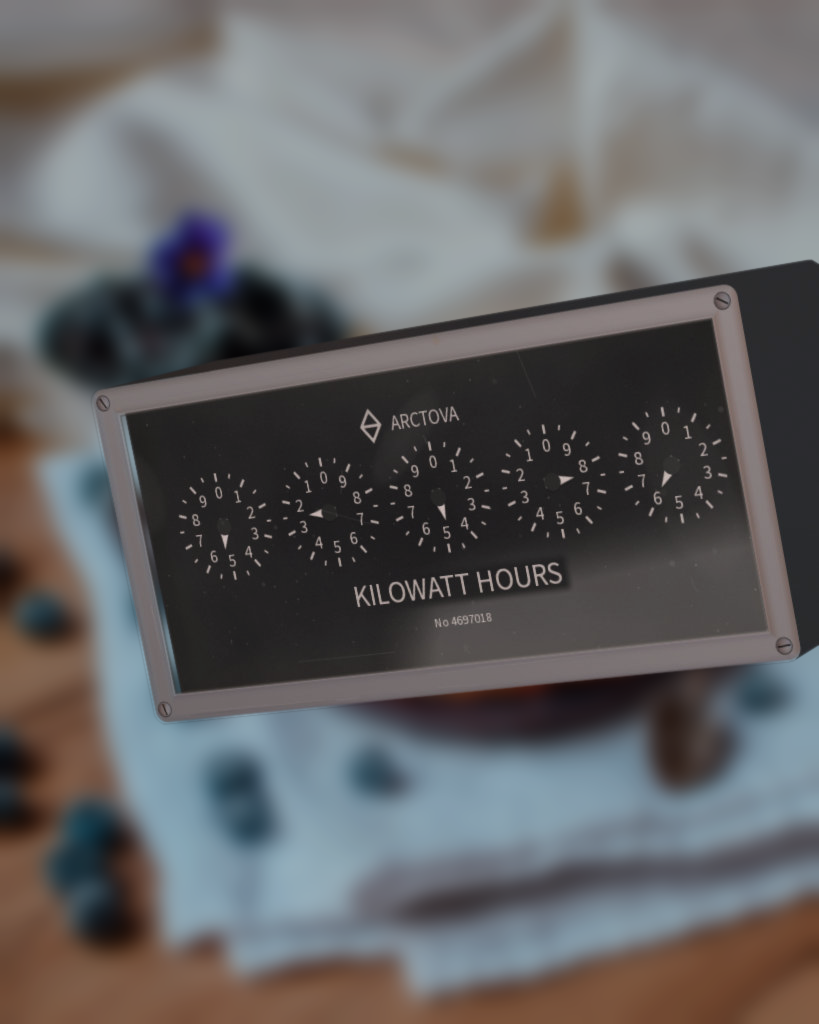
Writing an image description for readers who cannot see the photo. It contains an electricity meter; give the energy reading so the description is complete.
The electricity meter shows 52476 kWh
